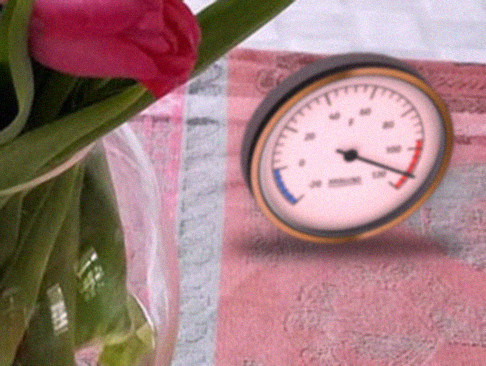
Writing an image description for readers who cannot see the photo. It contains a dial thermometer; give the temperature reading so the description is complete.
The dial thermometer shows 112 °F
